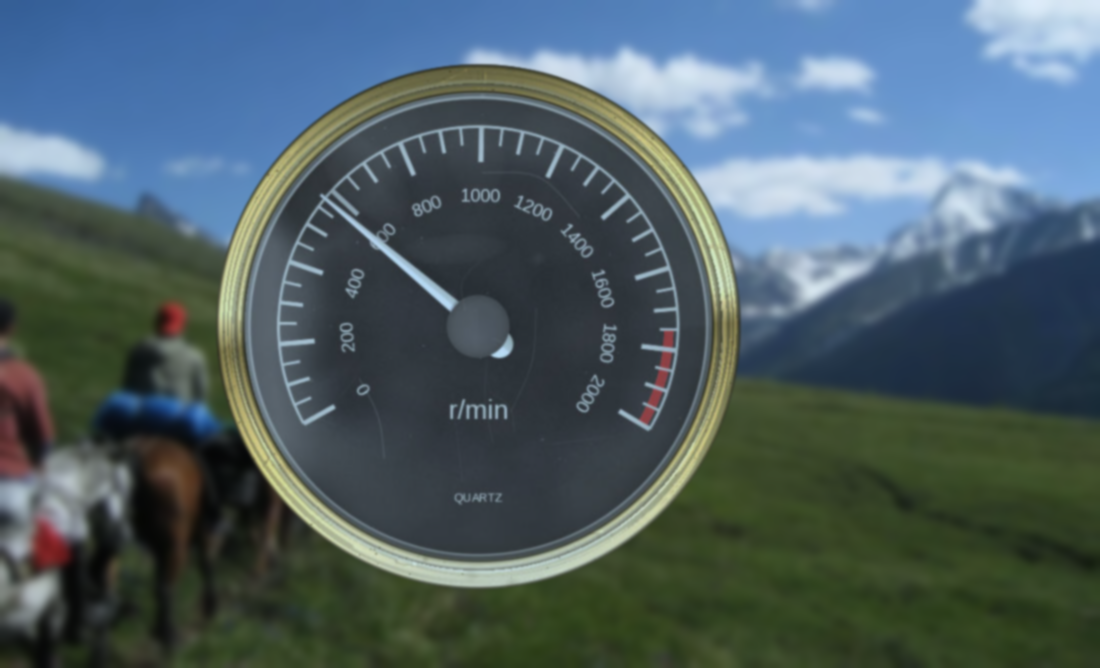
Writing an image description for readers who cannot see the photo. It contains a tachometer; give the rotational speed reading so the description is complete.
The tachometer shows 575 rpm
